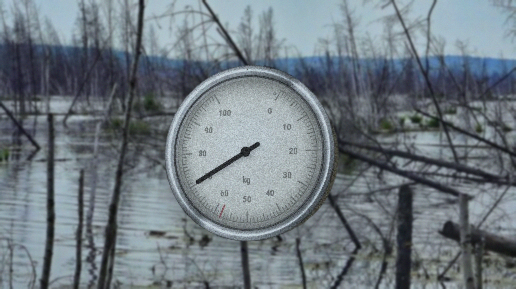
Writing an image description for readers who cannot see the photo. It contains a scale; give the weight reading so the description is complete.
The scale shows 70 kg
